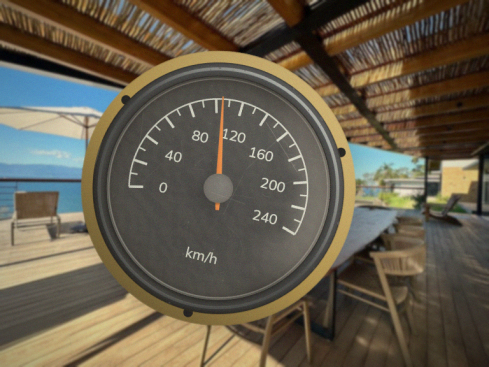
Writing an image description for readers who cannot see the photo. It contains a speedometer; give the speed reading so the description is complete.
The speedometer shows 105 km/h
